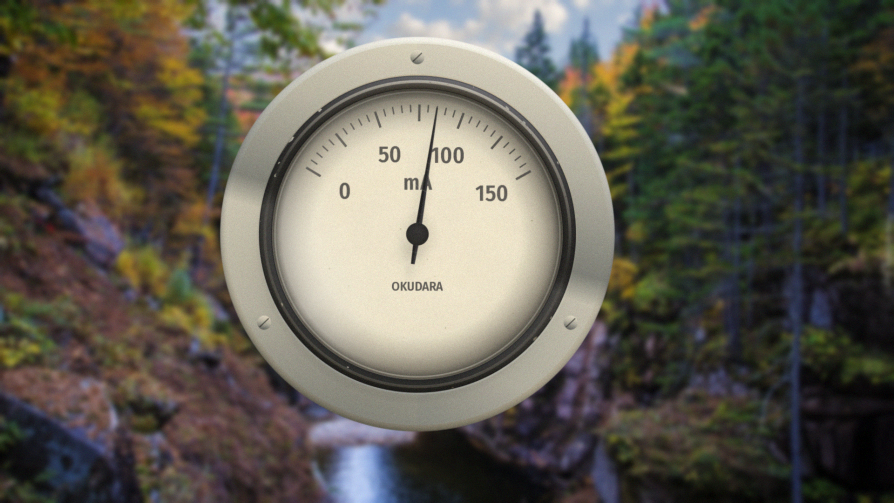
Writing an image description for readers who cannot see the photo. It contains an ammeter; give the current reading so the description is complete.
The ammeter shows 85 mA
